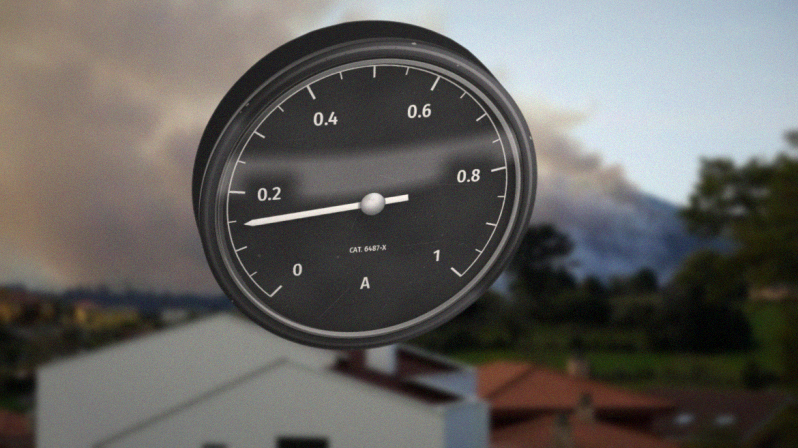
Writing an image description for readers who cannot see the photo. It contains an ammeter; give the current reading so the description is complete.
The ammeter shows 0.15 A
